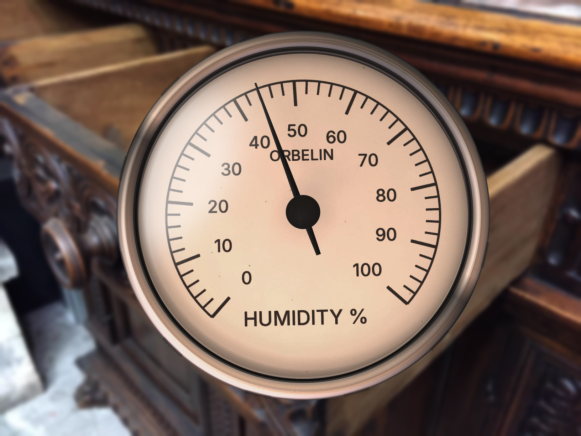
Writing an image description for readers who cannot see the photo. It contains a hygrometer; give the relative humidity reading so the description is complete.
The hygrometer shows 44 %
